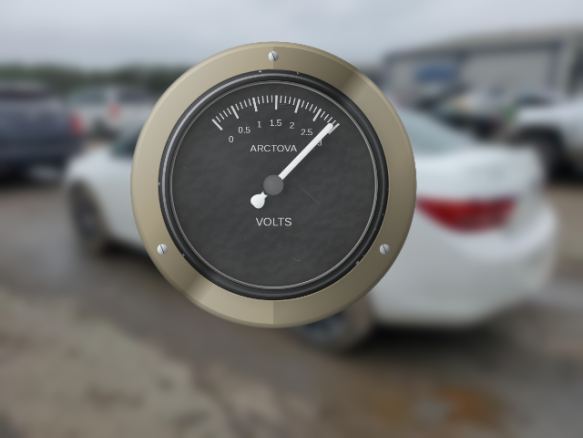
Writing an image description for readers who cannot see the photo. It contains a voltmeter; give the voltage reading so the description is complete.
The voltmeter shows 2.9 V
